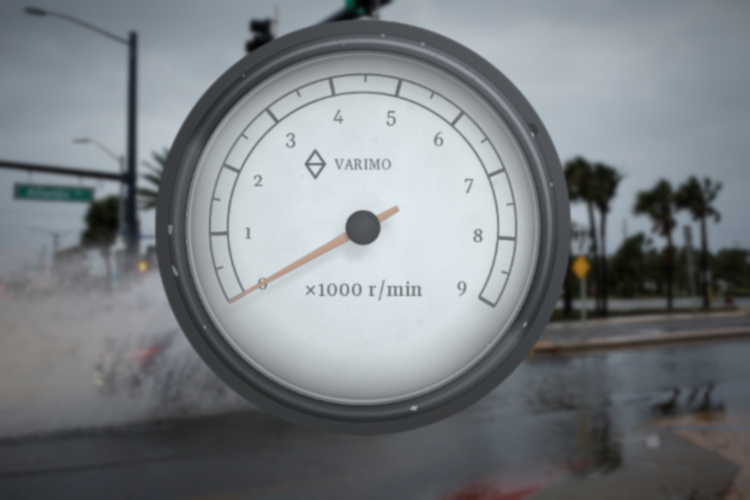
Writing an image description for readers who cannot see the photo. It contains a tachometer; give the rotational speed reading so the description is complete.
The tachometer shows 0 rpm
